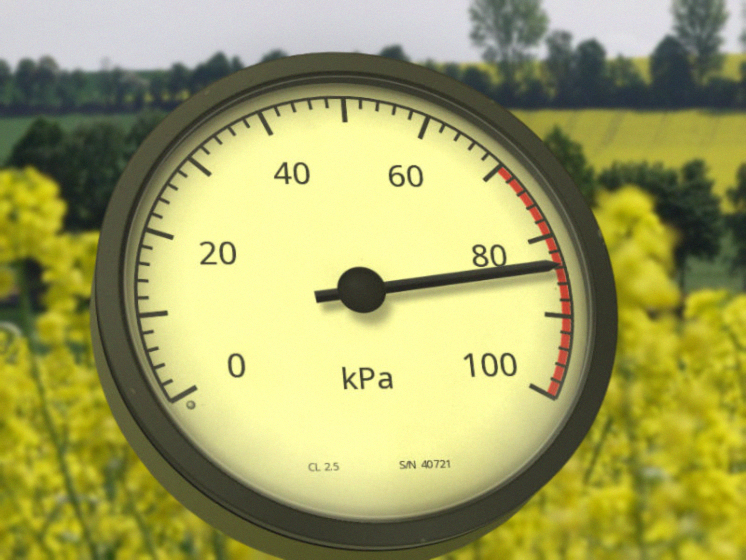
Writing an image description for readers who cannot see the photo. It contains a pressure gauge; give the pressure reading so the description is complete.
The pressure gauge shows 84 kPa
